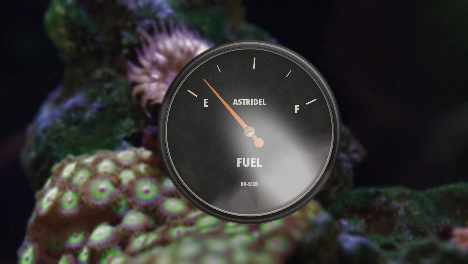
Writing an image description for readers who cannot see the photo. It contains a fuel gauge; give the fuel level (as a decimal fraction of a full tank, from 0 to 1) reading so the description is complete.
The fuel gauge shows 0.125
